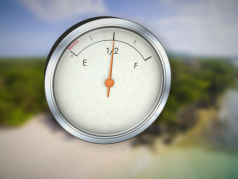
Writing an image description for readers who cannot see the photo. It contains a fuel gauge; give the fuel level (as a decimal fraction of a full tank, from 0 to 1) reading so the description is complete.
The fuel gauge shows 0.5
